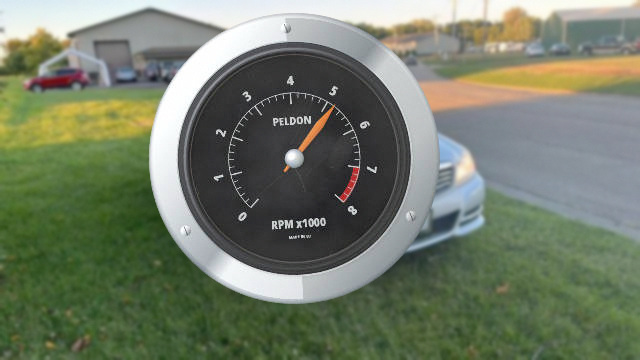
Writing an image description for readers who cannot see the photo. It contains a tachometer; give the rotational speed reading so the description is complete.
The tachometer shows 5200 rpm
